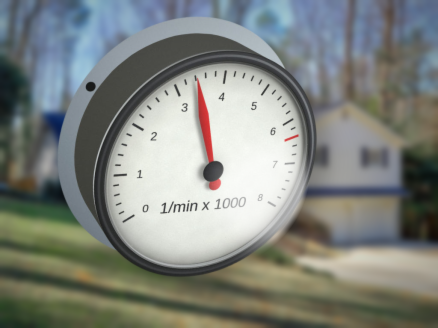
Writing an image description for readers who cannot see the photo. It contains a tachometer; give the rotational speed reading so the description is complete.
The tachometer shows 3400 rpm
